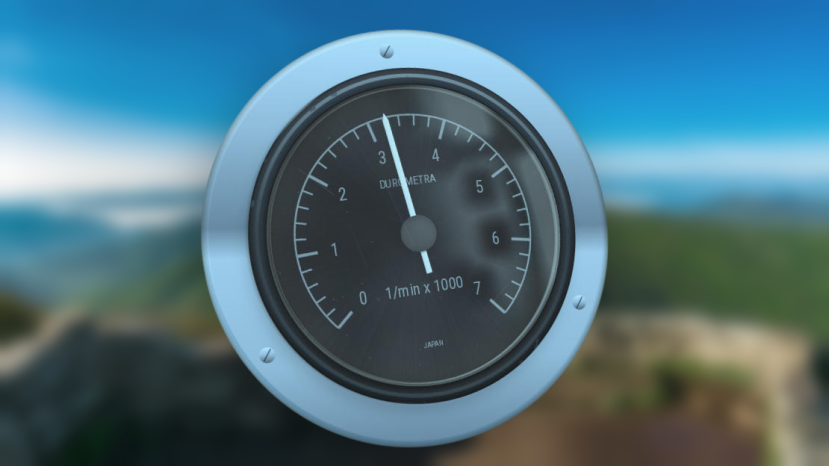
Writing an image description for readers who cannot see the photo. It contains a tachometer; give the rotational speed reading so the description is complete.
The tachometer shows 3200 rpm
